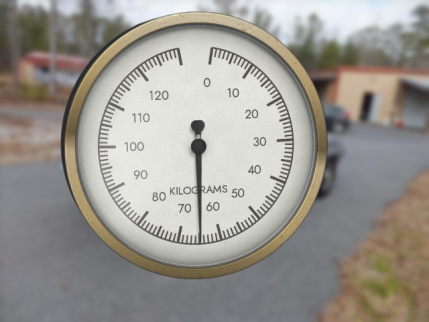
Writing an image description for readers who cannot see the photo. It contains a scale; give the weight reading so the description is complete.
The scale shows 65 kg
